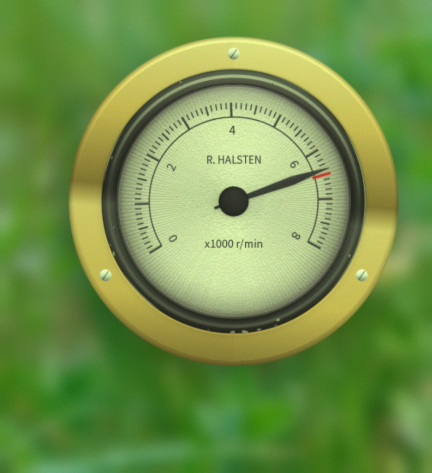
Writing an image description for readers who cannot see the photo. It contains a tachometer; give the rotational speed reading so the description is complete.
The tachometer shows 6400 rpm
